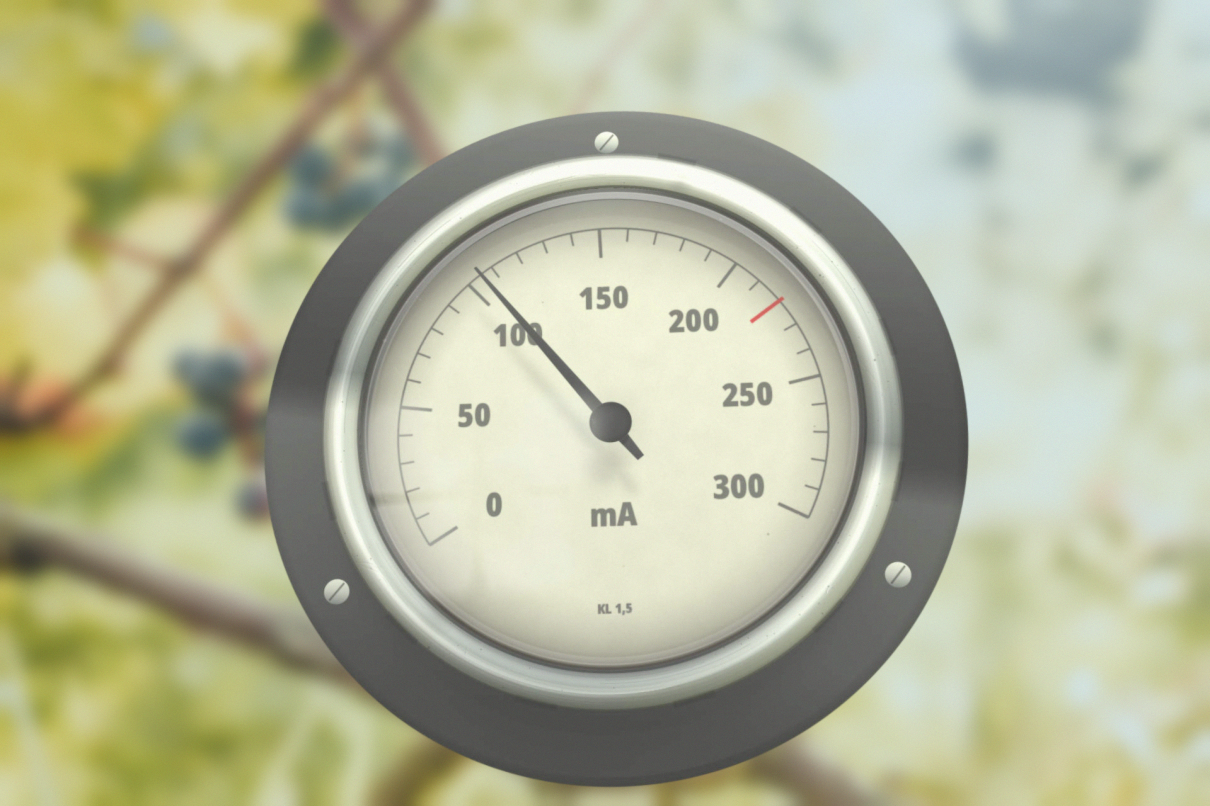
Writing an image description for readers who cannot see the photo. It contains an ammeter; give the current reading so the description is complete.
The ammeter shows 105 mA
